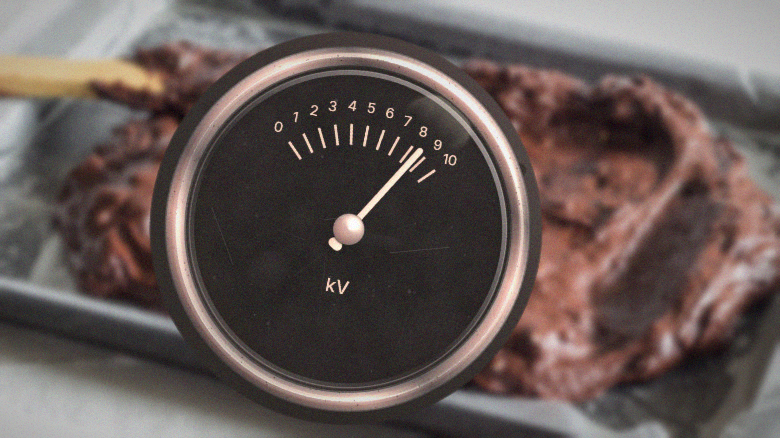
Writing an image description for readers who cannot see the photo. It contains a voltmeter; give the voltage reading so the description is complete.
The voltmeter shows 8.5 kV
